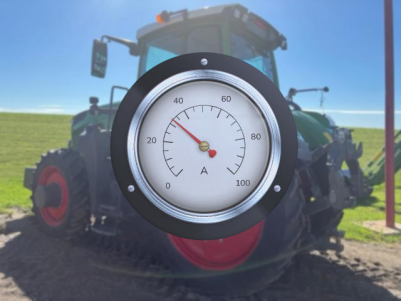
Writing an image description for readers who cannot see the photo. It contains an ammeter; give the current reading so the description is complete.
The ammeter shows 32.5 A
